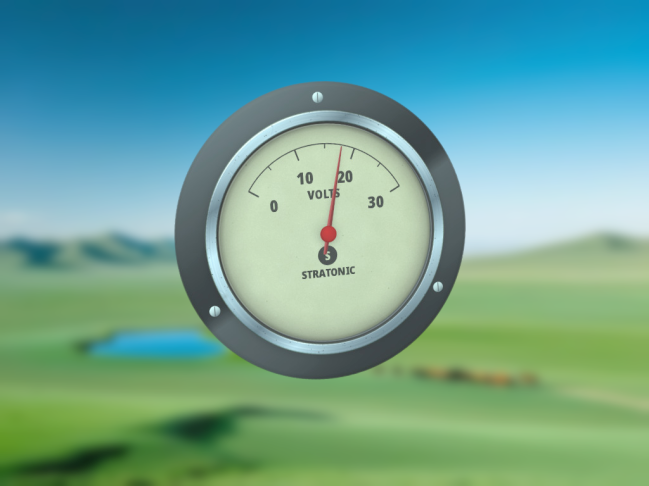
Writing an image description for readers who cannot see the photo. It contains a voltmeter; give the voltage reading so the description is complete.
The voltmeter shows 17.5 V
